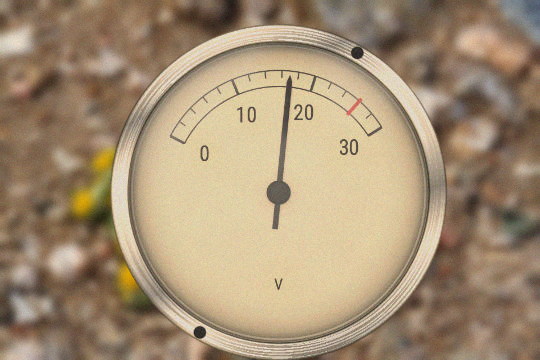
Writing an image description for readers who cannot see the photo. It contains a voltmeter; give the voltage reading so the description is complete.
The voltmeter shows 17 V
